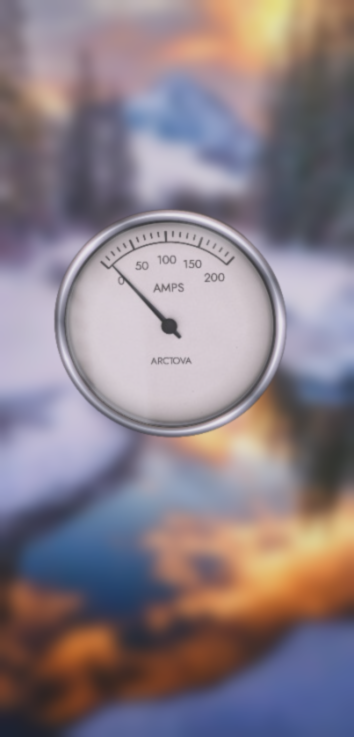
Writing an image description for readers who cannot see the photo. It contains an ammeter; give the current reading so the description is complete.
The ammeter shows 10 A
